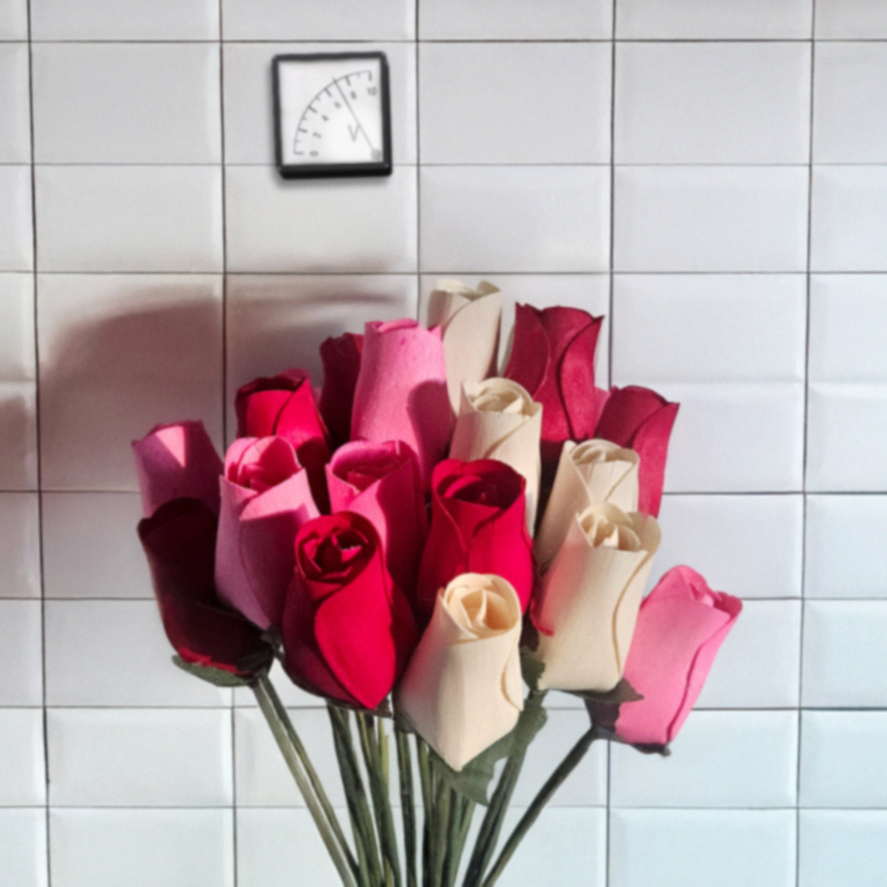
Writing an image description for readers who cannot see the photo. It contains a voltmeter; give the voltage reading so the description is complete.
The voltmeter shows 7 V
